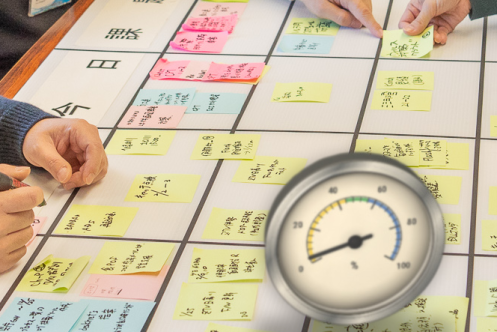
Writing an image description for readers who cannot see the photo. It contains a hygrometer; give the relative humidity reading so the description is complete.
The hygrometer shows 4 %
